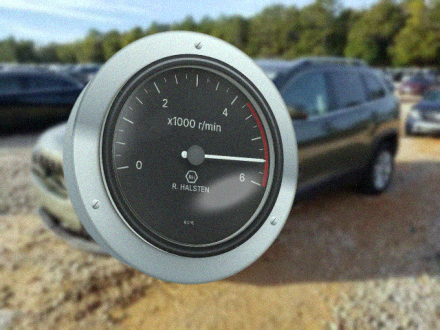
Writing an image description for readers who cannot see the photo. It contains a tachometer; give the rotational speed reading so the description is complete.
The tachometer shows 5500 rpm
